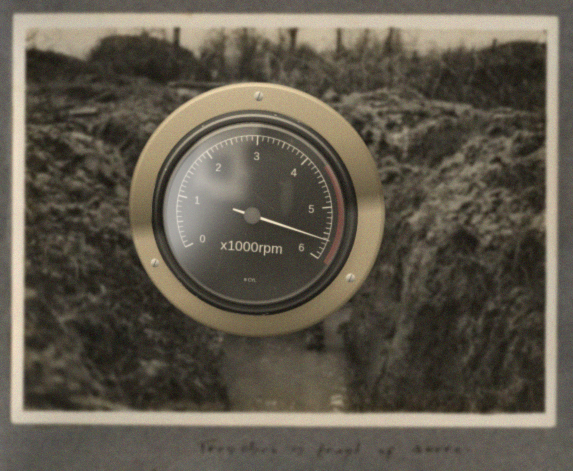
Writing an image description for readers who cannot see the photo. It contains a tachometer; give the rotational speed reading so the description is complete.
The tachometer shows 5600 rpm
